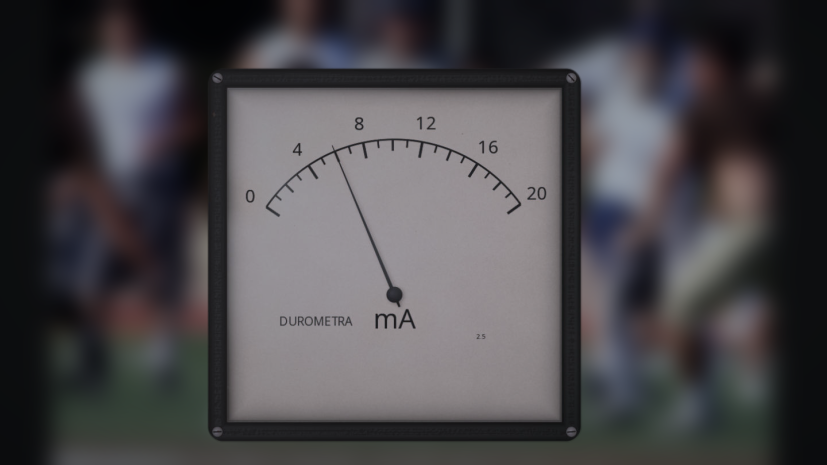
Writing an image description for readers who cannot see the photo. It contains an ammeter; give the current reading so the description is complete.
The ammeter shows 6 mA
